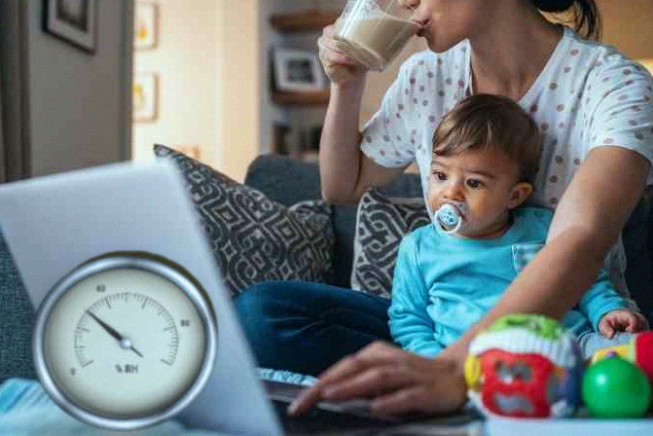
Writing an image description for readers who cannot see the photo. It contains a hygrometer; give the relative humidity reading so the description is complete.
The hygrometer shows 30 %
